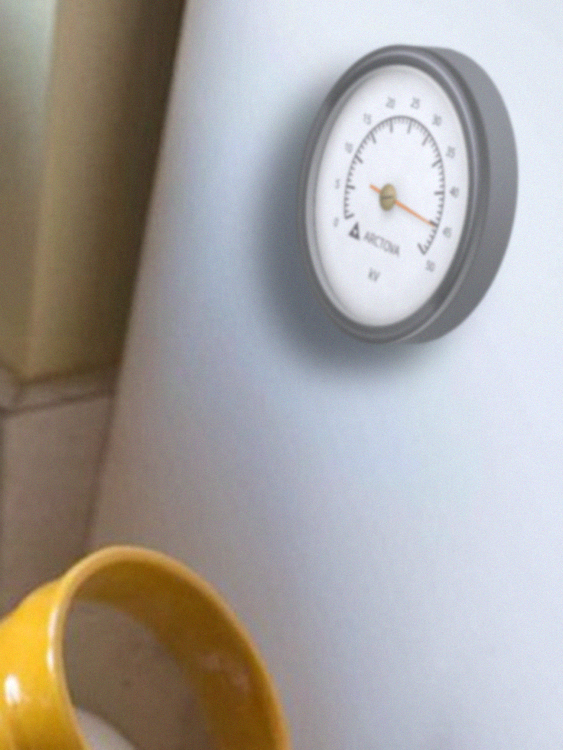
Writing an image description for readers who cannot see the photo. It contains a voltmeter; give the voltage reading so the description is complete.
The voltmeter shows 45 kV
